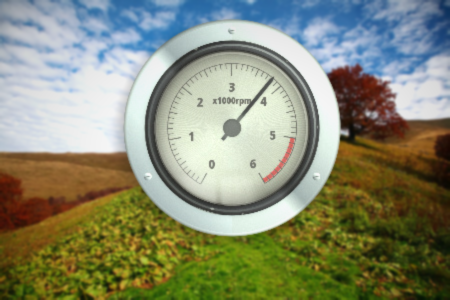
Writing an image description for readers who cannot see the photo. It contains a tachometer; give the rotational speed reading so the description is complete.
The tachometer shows 3800 rpm
